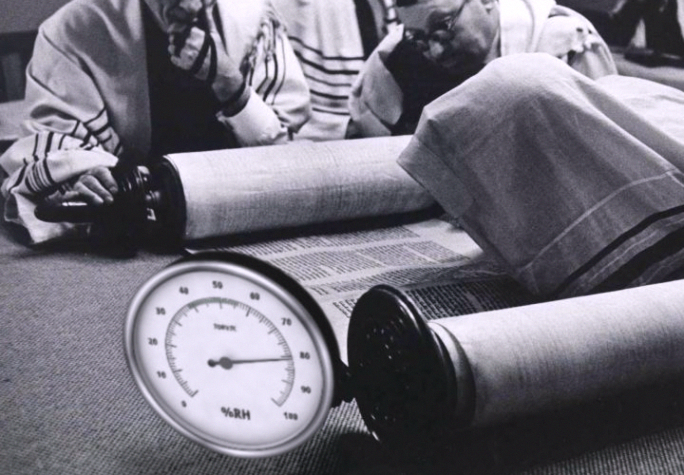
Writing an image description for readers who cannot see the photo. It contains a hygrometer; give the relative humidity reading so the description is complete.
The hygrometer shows 80 %
